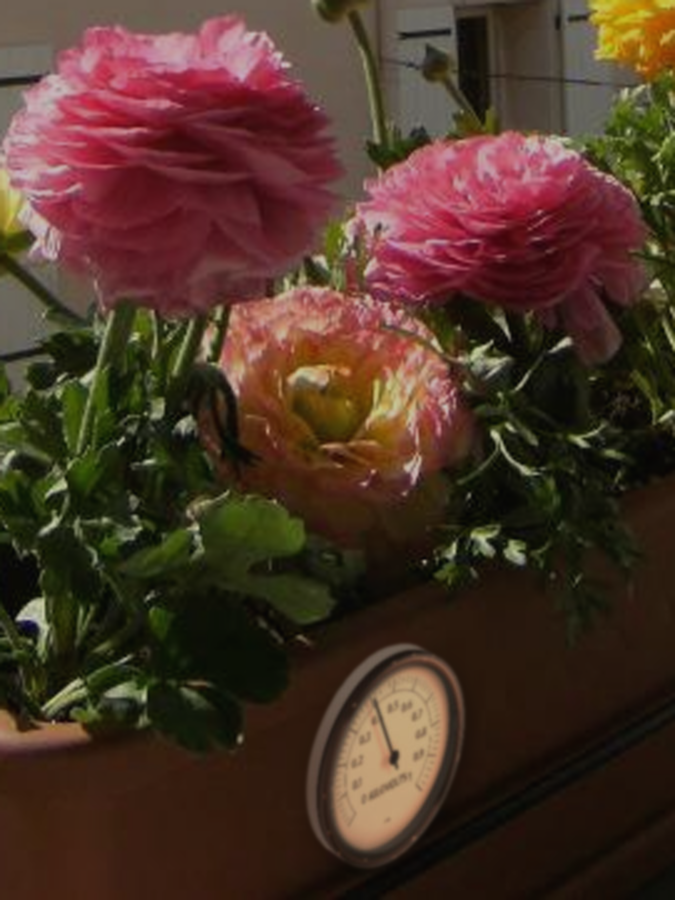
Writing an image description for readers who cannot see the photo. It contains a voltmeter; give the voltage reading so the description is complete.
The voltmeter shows 0.4 kV
